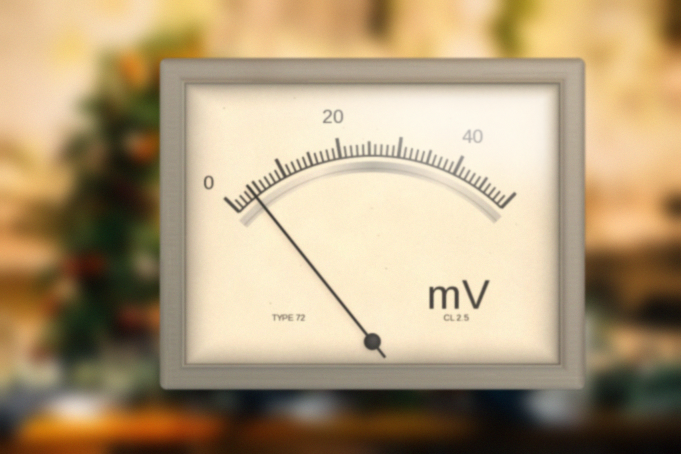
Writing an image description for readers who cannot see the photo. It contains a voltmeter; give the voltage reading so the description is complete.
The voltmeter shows 4 mV
